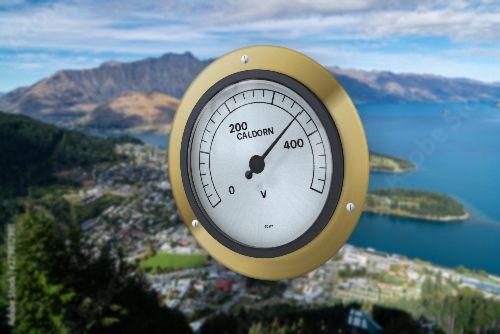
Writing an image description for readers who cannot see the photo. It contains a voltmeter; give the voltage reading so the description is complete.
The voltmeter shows 360 V
